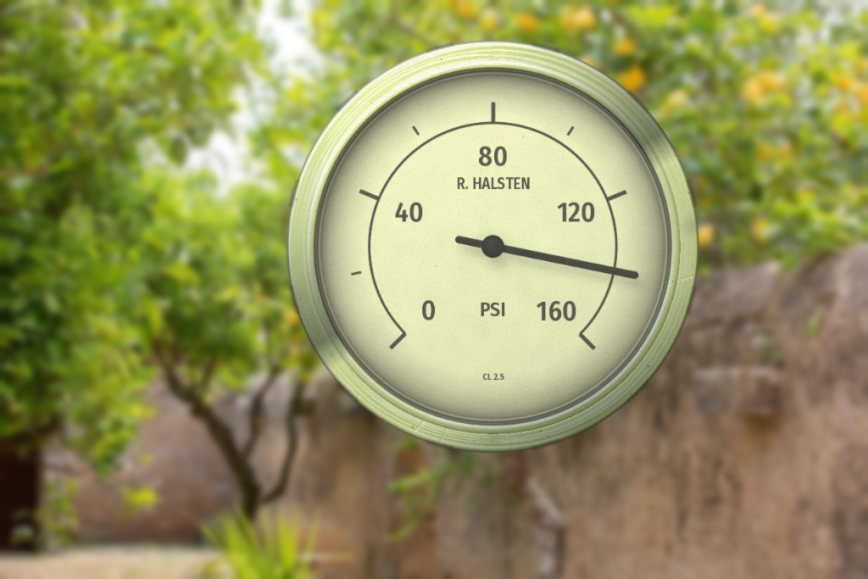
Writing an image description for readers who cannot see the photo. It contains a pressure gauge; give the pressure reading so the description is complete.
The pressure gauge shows 140 psi
